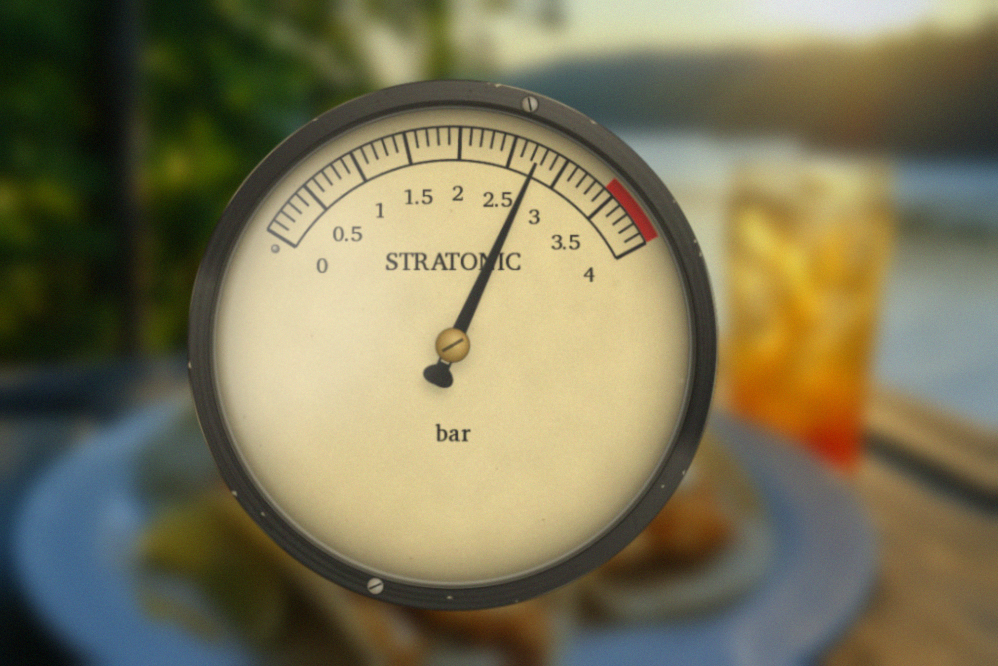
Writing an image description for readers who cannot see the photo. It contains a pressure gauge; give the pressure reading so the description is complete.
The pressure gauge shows 2.75 bar
